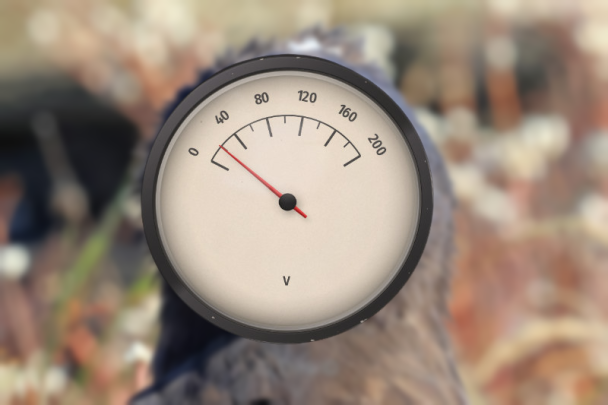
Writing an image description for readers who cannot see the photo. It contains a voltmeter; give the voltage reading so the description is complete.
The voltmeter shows 20 V
